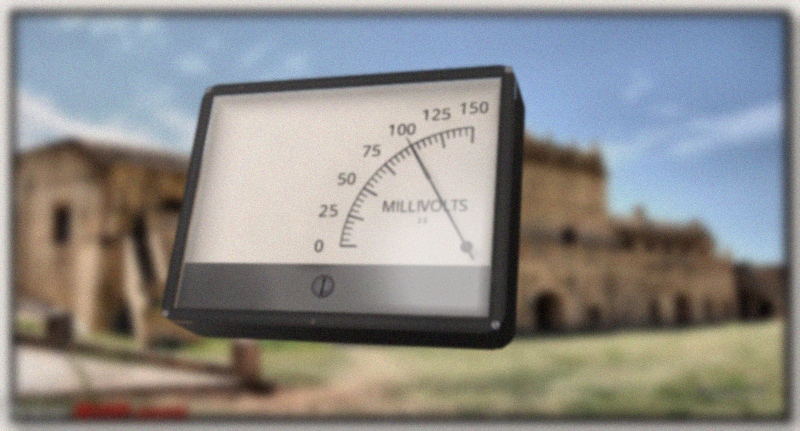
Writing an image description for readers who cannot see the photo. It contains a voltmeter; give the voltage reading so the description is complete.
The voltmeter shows 100 mV
